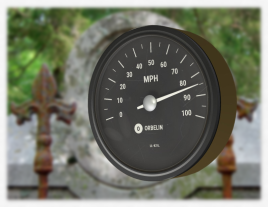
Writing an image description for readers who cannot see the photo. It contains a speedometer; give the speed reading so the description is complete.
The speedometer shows 85 mph
